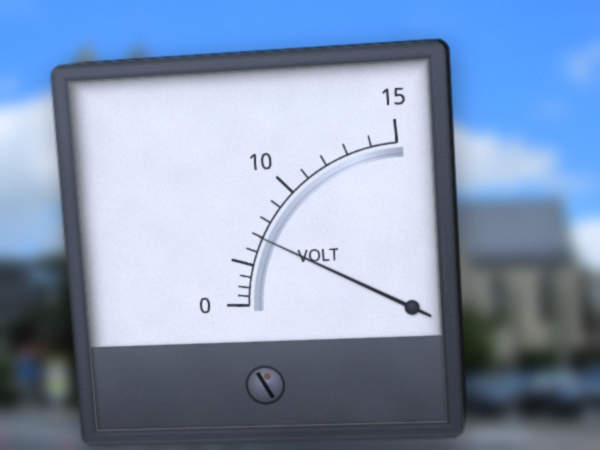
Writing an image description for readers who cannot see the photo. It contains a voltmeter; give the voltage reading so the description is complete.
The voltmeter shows 7 V
